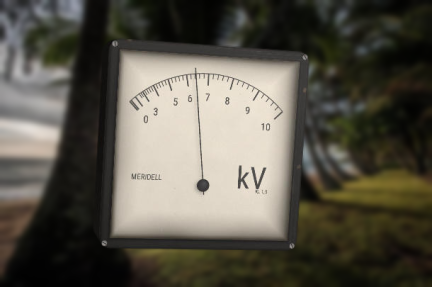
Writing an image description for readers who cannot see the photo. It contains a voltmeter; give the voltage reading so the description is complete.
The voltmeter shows 6.4 kV
